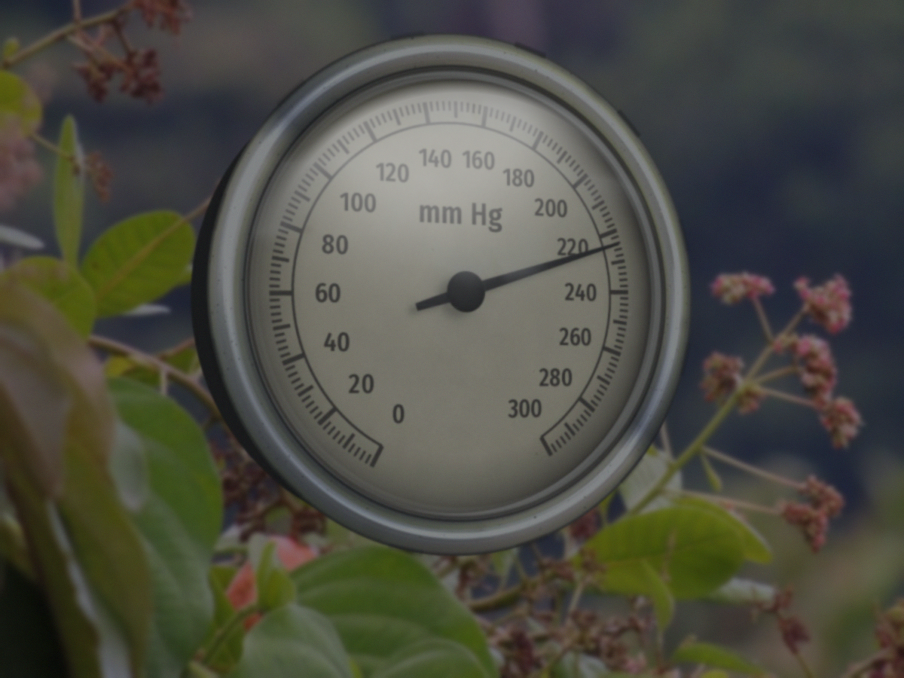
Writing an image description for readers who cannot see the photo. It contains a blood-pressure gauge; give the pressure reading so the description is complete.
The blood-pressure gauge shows 224 mmHg
